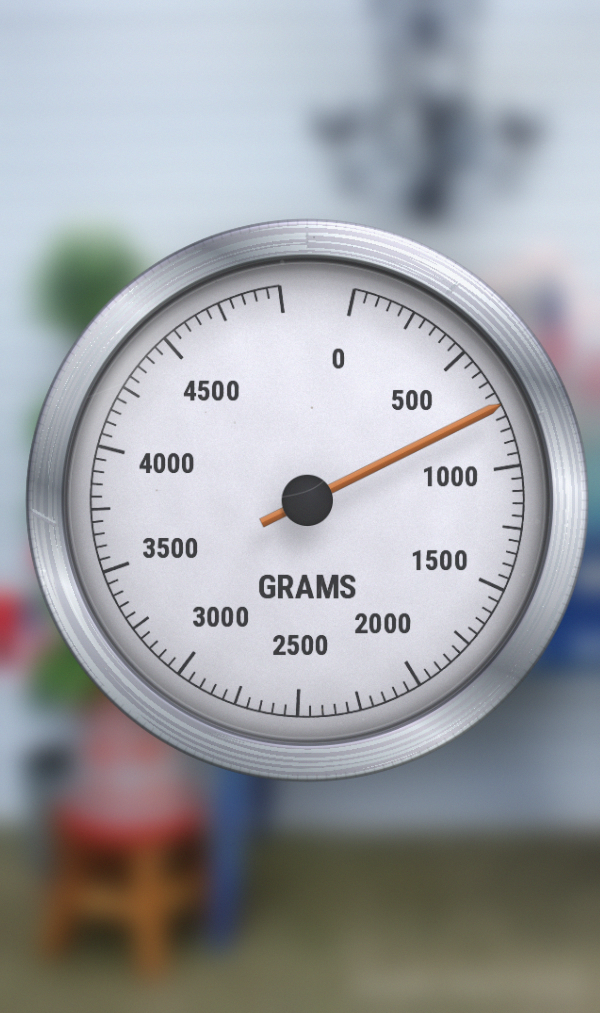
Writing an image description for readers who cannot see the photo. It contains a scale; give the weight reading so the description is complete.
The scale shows 750 g
